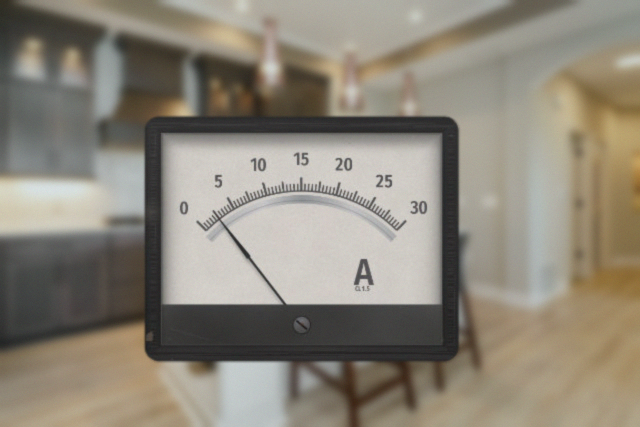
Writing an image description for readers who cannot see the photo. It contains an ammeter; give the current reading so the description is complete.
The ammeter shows 2.5 A
